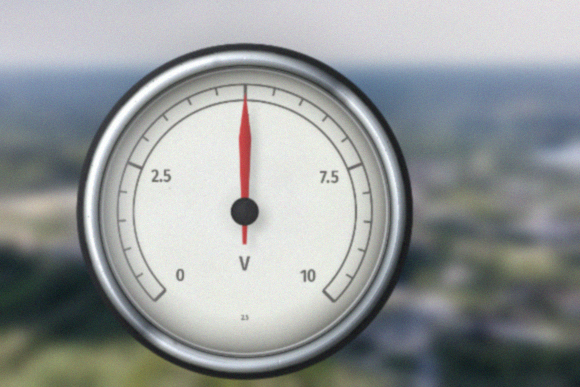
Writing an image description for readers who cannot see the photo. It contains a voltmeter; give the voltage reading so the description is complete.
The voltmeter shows 5 V
